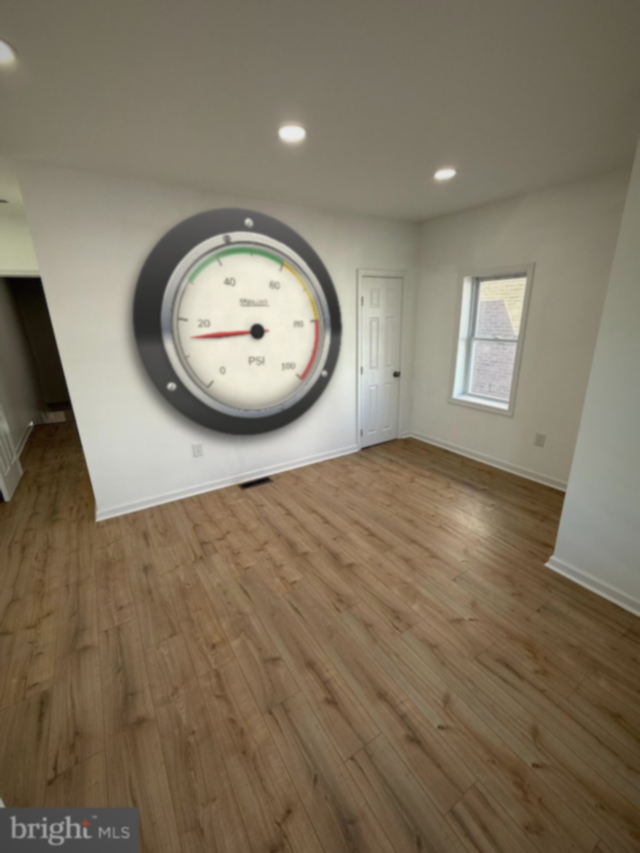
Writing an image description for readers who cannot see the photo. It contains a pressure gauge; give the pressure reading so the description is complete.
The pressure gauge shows 15 psi
